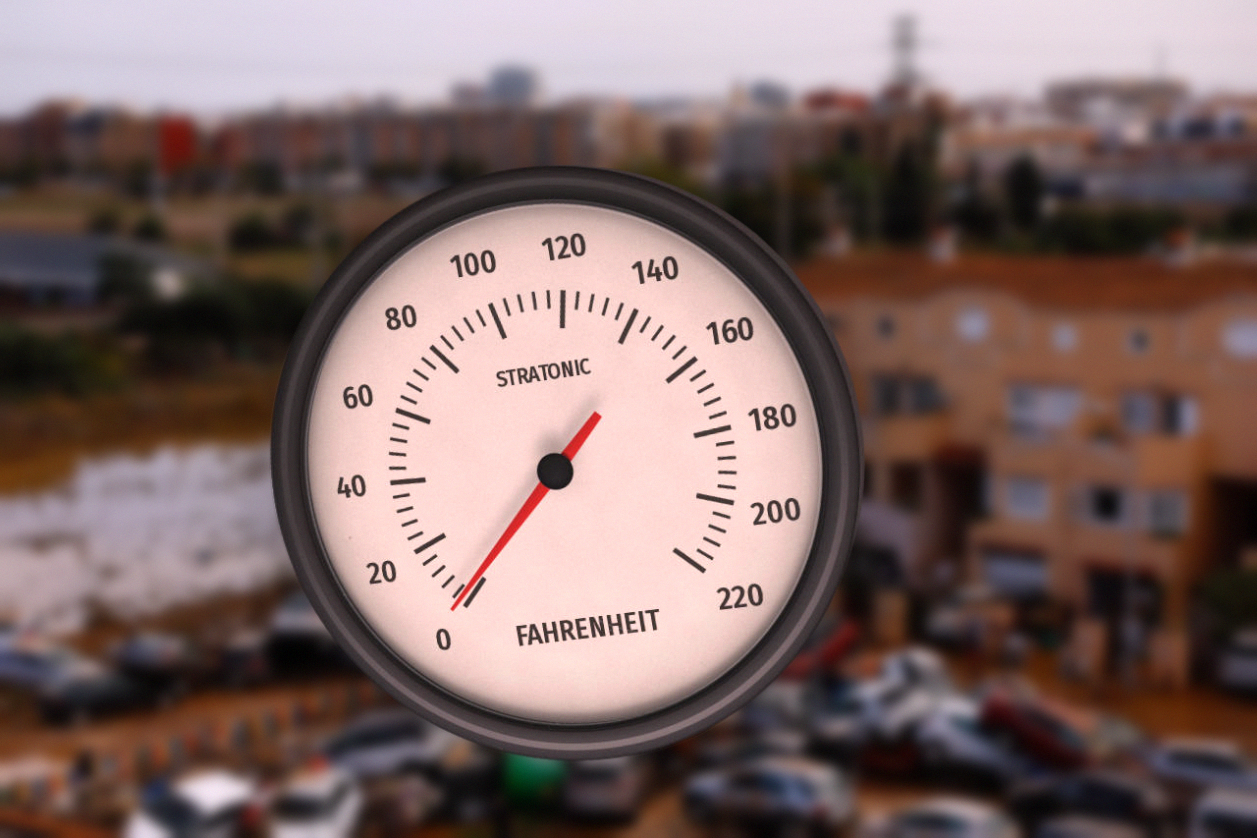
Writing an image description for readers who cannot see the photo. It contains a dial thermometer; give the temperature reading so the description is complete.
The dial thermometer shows 2 °F
